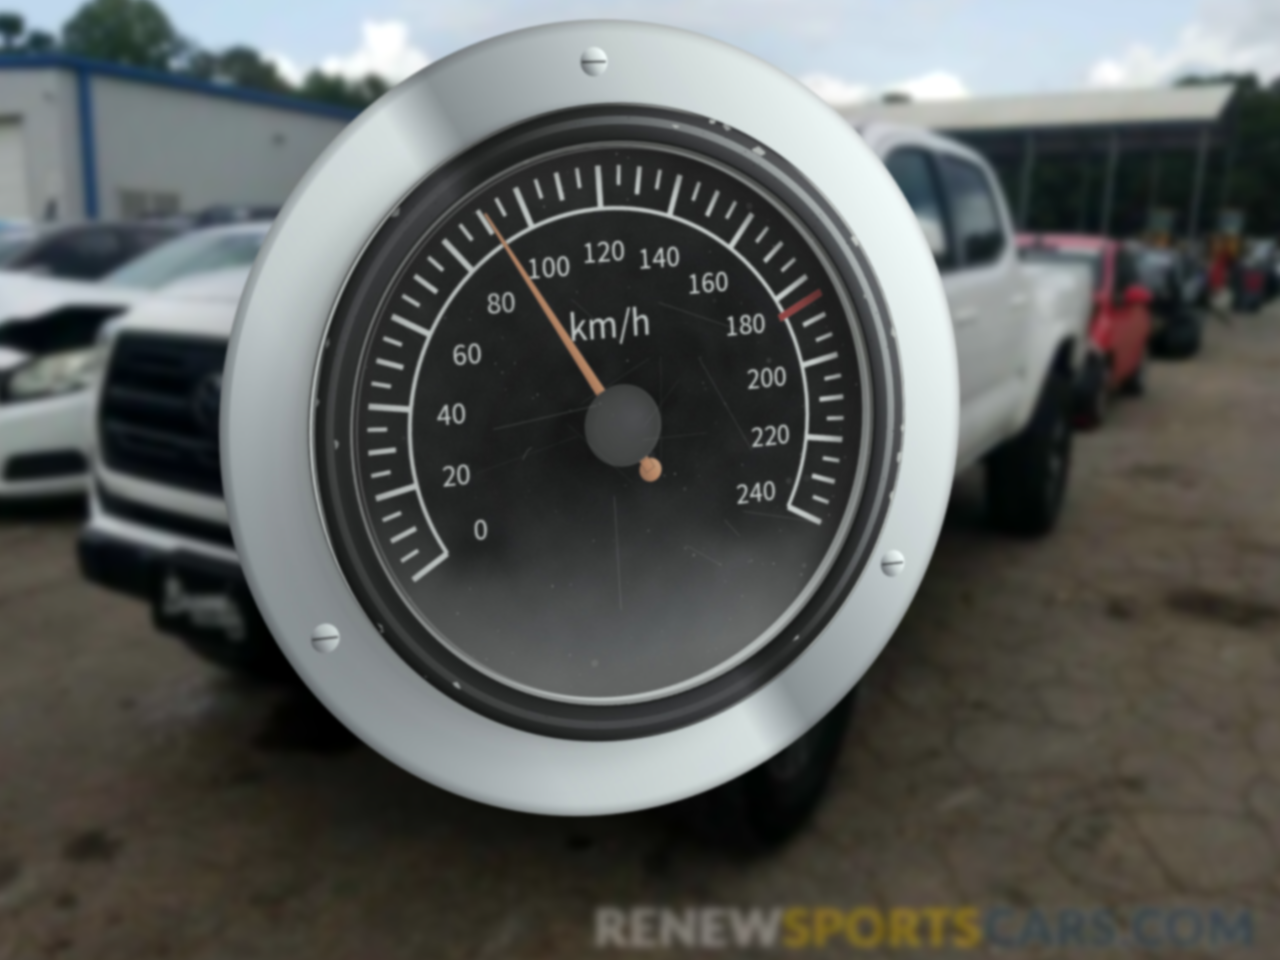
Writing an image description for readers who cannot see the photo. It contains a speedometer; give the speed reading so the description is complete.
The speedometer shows 90 km/h
